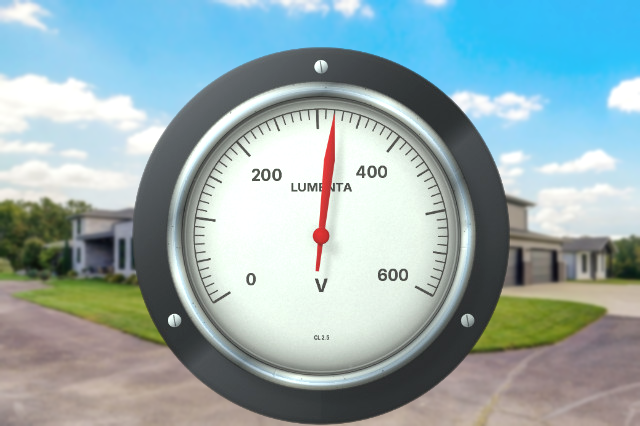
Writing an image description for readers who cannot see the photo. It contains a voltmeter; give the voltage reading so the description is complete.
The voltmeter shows 320 V
